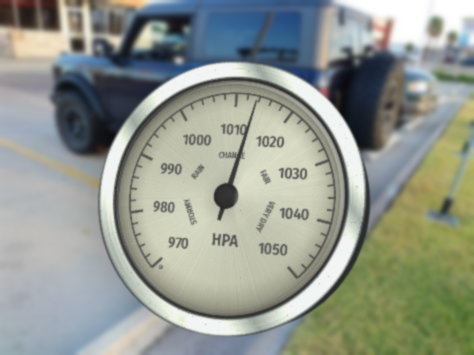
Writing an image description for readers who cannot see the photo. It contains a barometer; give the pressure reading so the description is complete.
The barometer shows 1014 hPa
